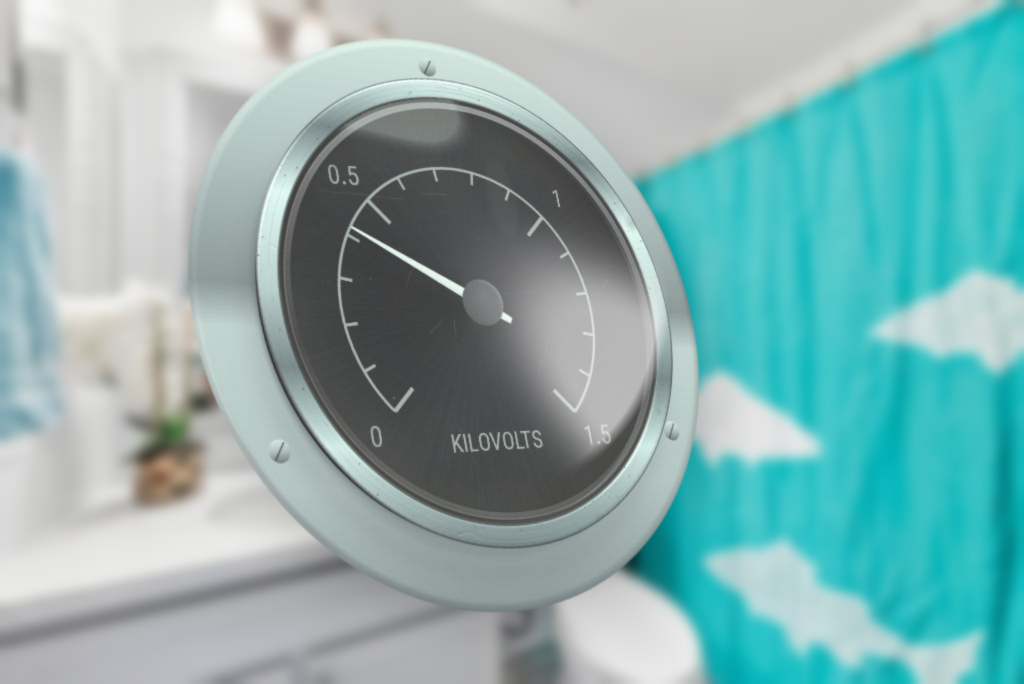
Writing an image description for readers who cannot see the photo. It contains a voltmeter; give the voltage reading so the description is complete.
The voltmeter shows 0.4 kV
